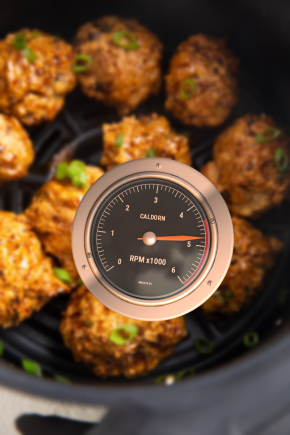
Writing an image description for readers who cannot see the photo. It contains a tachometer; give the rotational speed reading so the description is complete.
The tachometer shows 4800 rpm
